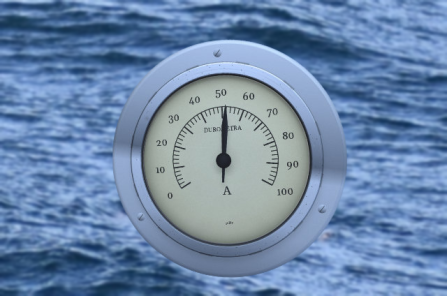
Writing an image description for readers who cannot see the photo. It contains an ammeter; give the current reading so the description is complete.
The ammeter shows 52 A
